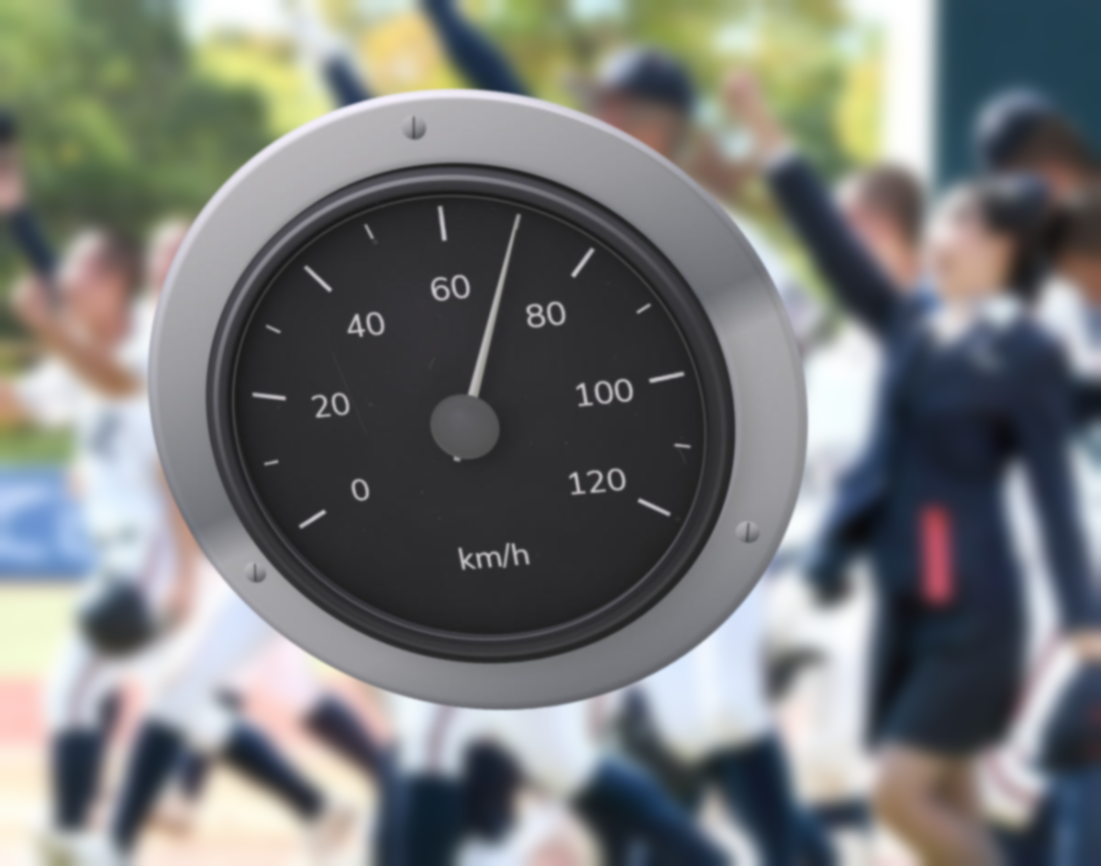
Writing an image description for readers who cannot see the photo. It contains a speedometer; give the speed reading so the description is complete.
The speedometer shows 70 km/h
